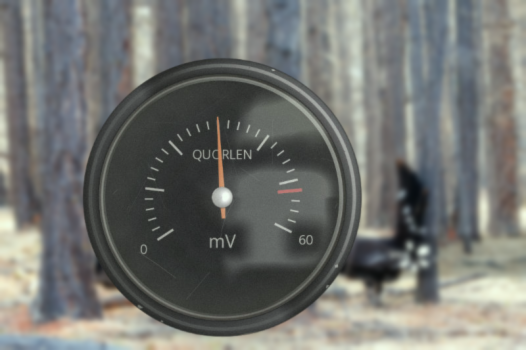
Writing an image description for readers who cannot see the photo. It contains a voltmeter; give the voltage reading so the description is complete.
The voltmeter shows 30 mV
